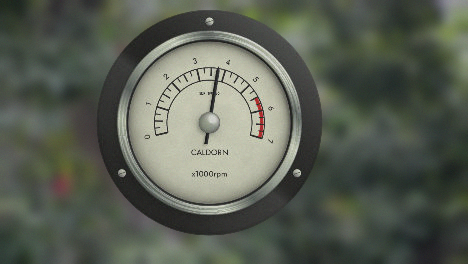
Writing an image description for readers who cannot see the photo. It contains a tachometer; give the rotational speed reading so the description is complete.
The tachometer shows 3750 rpm
